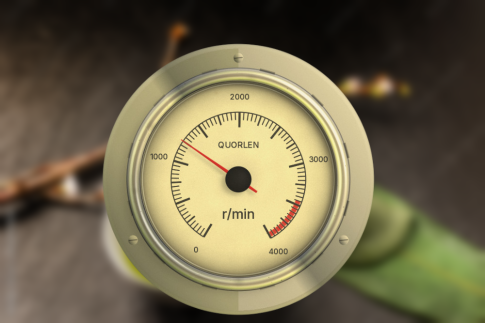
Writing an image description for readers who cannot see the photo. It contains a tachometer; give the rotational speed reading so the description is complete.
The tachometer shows 1250 rpm
